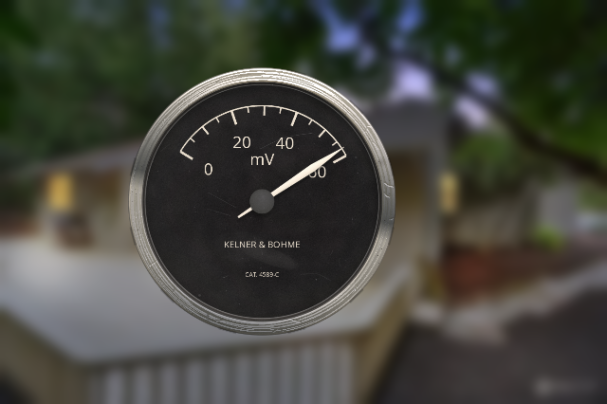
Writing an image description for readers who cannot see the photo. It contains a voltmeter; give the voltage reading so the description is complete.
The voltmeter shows 57.5 mV
